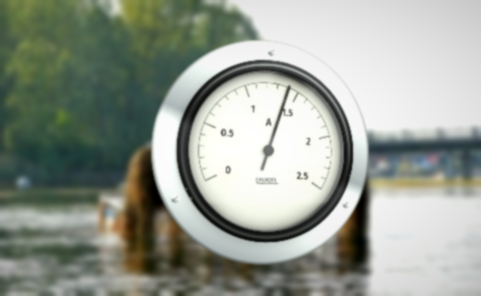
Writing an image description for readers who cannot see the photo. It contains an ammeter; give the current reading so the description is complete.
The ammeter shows 1.4 A
